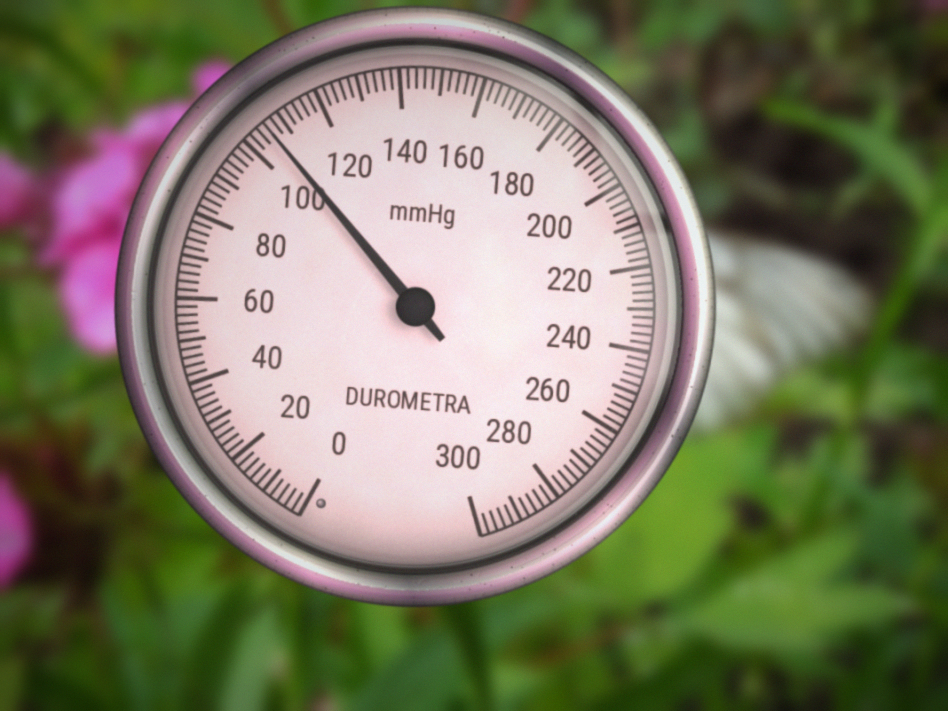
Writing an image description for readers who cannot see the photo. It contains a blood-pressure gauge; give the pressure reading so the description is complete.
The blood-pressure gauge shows 106 mmHg
